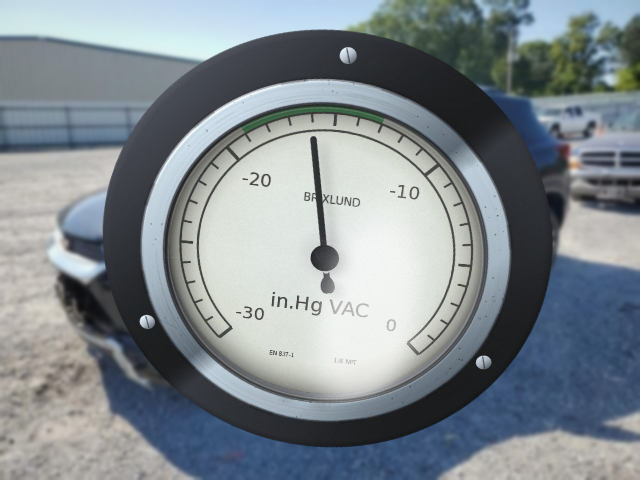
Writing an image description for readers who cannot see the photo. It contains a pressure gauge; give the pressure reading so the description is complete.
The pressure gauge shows -16 inHg
